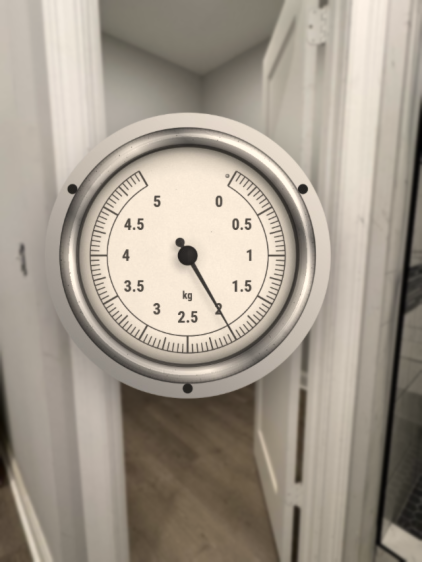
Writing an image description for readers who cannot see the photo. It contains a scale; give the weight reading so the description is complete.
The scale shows 2 kg
